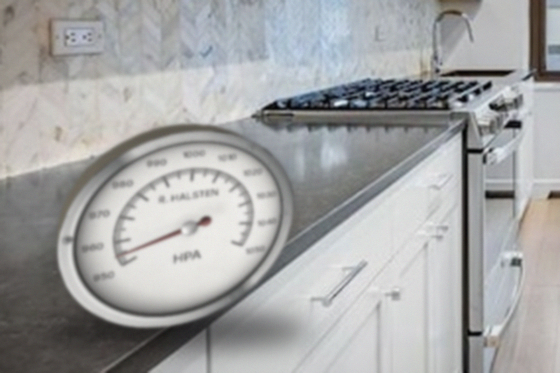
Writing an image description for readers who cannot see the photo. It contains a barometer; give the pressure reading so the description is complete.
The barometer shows 955 hPa
